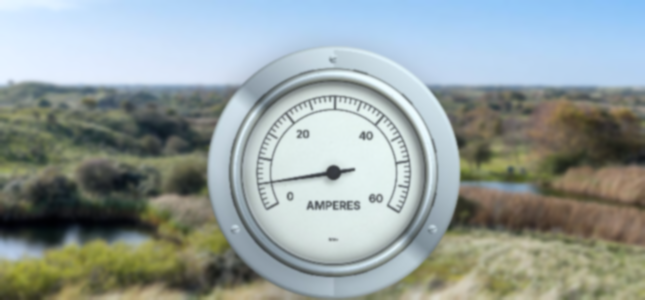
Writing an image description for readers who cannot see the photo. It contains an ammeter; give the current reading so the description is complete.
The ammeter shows 5 A
